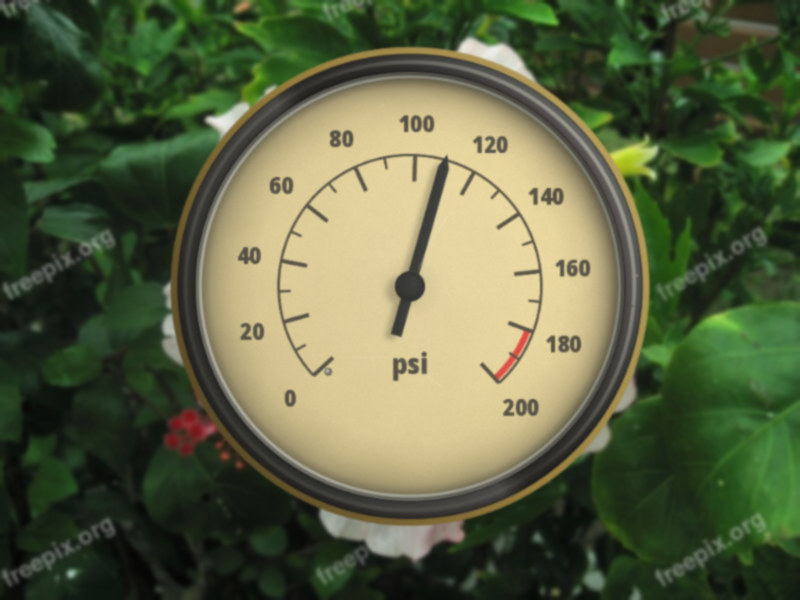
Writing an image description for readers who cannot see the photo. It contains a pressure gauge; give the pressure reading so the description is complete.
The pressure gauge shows 110 psi
